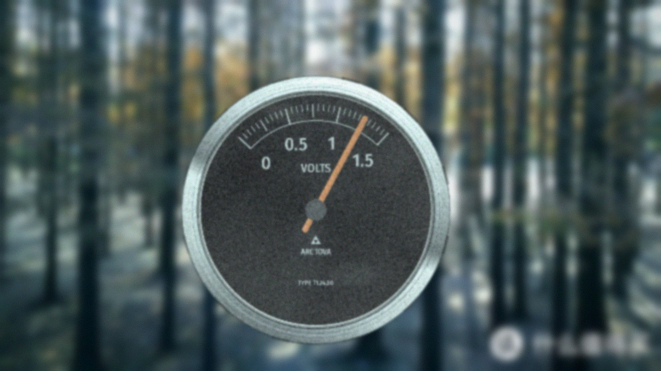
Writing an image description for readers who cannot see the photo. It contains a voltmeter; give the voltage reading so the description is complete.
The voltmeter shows 1.25 V
